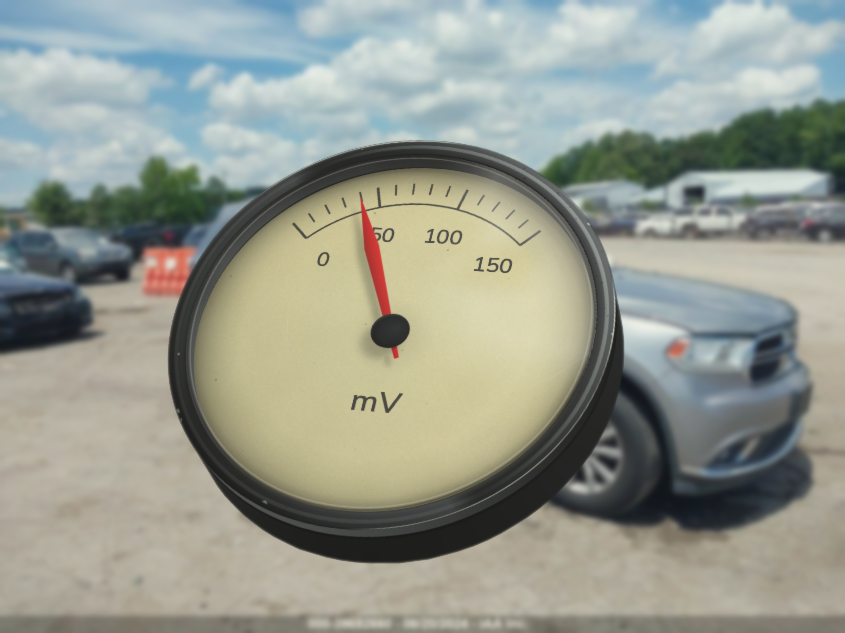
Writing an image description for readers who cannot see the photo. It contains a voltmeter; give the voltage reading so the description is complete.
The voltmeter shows 40 mV
